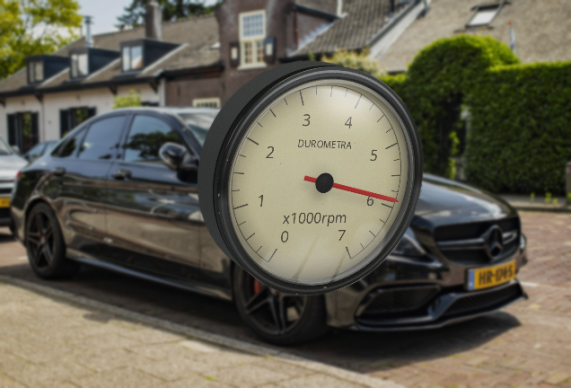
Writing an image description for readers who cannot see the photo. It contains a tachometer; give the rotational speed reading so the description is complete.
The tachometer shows 5875 rpm
